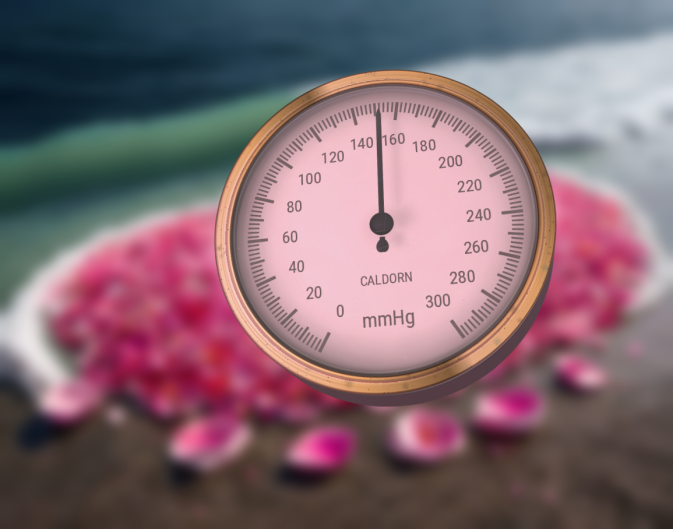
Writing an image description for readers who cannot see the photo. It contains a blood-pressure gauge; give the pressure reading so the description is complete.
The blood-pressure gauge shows 152 mmHg
